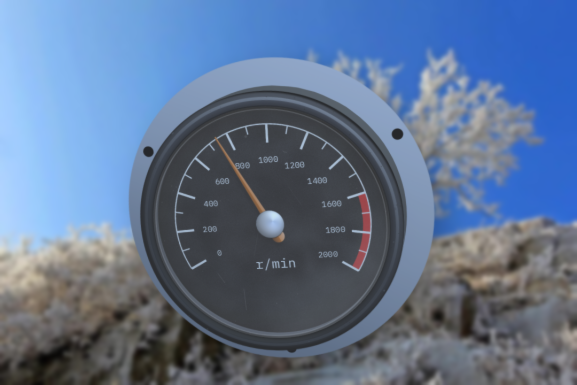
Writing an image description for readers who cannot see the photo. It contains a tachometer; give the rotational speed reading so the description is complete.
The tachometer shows 750 rpm
